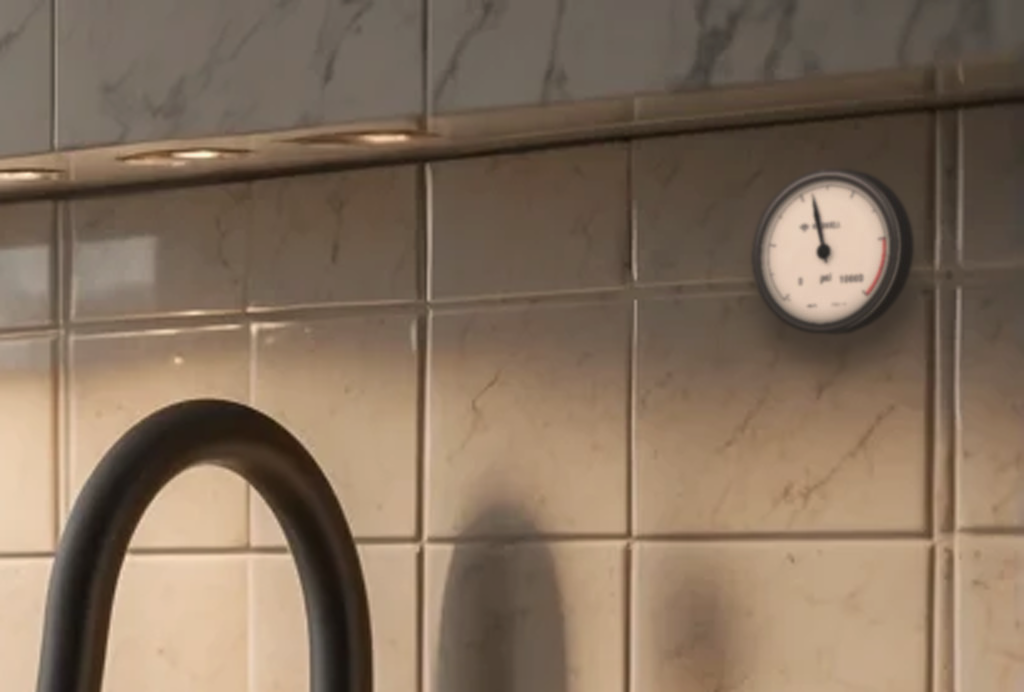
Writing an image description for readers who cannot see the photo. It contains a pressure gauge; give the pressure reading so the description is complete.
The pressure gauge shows 4500 psi
